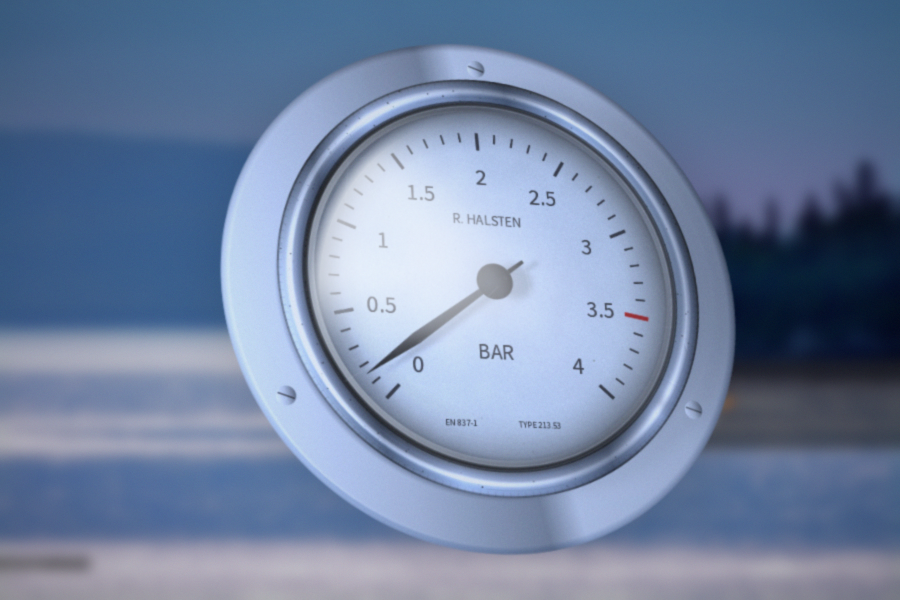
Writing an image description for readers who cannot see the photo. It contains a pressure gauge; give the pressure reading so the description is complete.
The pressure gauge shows 0.15 bar
